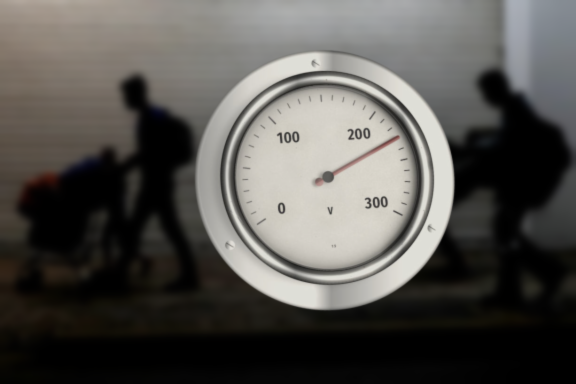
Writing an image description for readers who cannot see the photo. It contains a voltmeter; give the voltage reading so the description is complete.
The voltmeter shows 230 V
